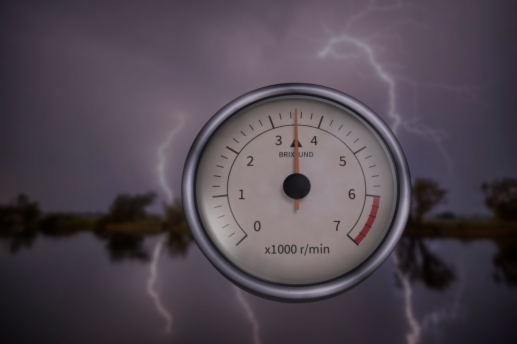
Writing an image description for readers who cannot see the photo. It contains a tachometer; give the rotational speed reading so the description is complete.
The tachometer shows 3500 rpm
